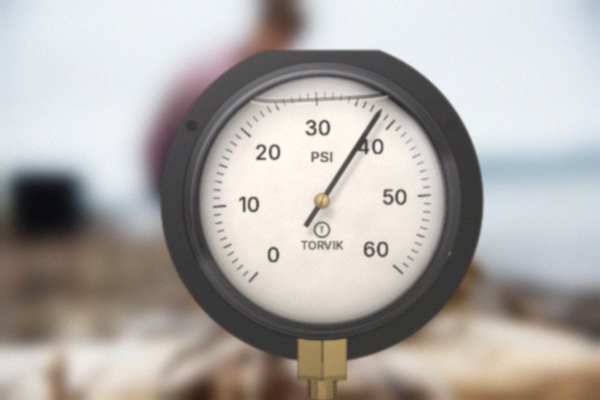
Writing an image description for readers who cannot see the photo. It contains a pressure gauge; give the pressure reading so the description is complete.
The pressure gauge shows 38 psi
